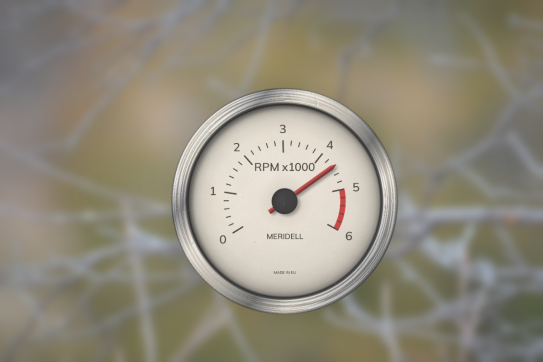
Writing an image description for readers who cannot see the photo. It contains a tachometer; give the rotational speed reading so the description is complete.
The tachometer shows 4400 rpm
